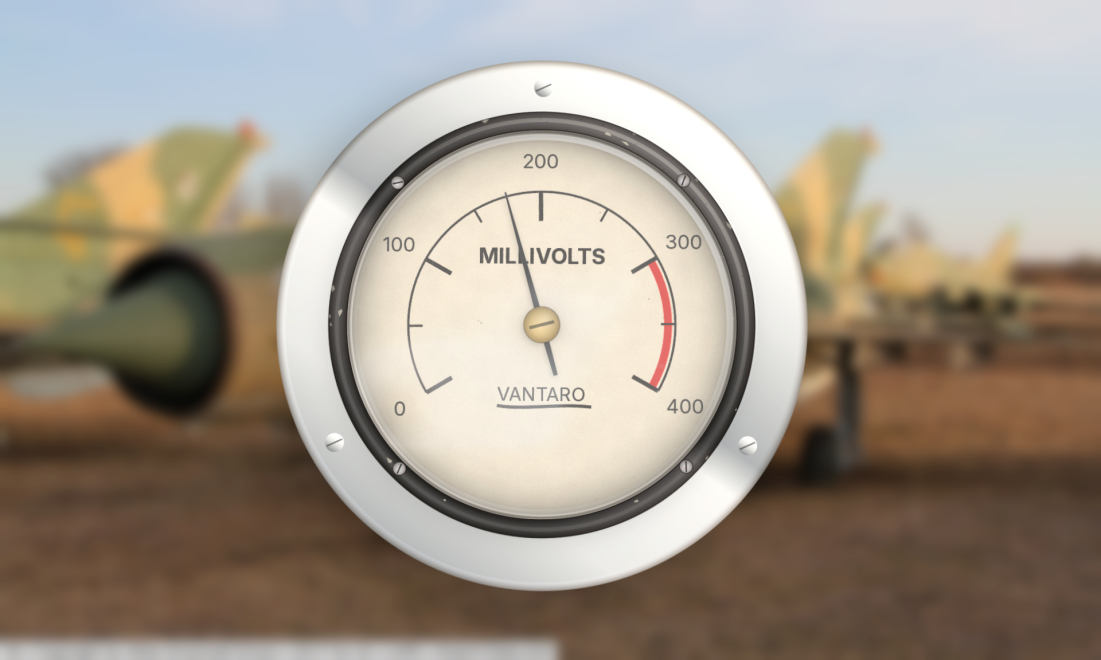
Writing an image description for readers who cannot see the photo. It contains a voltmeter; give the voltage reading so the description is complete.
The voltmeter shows 175 mV
